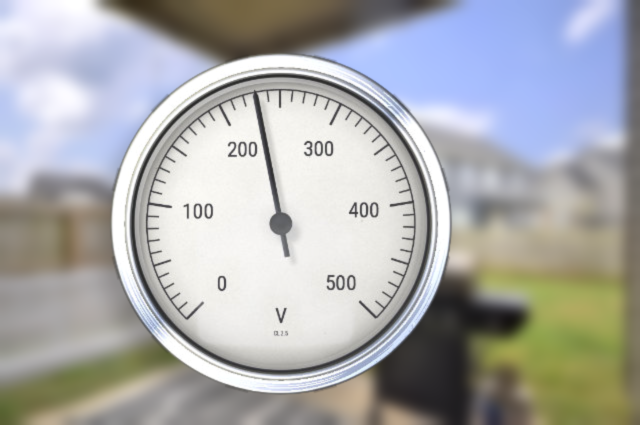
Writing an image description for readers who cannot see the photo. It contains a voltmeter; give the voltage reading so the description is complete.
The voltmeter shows 230 V
